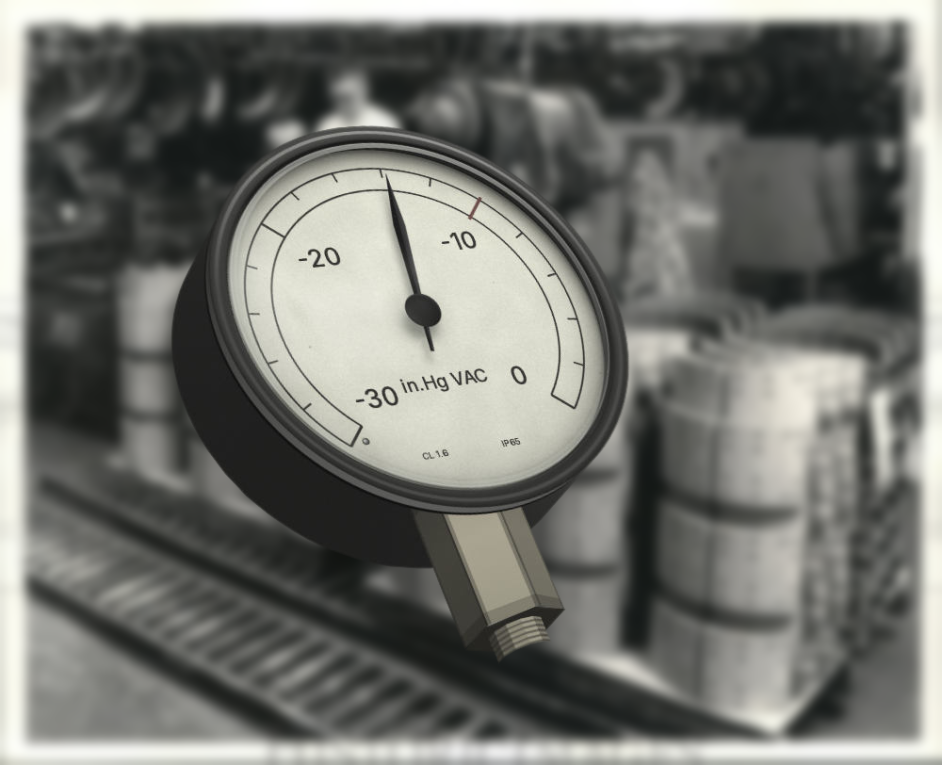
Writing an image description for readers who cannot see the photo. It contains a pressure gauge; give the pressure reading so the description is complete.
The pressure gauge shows -14 inHg
